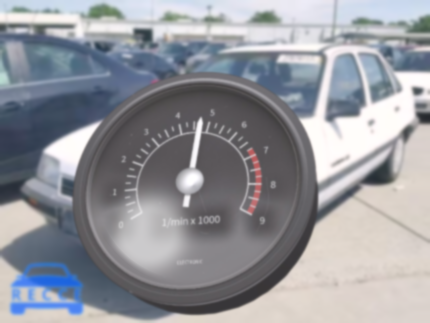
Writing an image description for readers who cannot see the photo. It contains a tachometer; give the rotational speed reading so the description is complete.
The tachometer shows 4750 rpm
